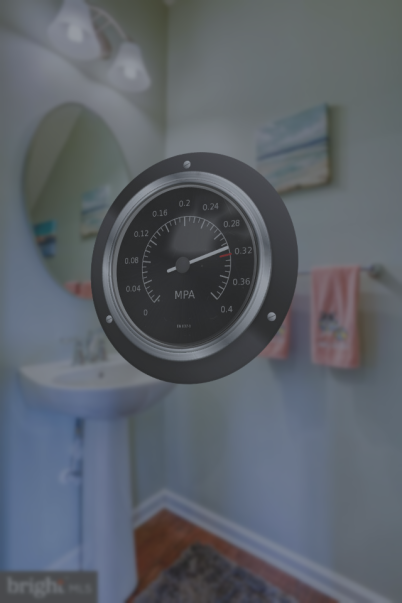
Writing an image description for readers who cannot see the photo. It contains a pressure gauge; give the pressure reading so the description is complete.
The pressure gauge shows 0.31 MPa
